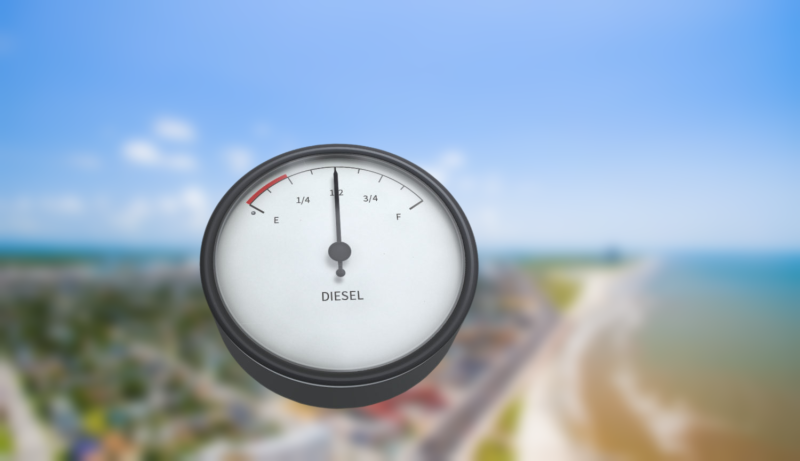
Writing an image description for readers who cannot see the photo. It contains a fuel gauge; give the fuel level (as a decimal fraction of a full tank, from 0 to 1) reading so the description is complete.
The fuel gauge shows 0.5
